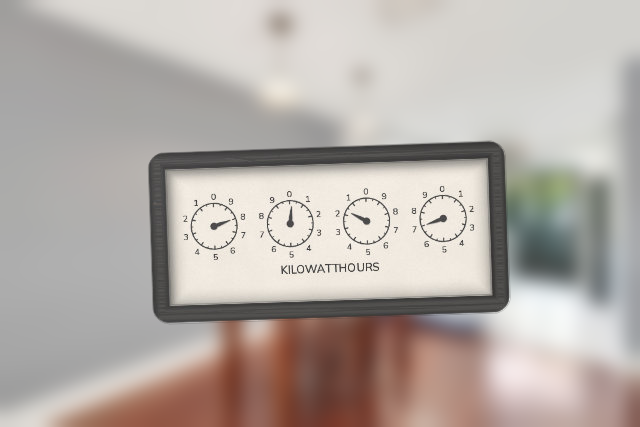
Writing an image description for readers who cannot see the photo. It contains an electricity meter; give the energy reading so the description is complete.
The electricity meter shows 8017 kWh
